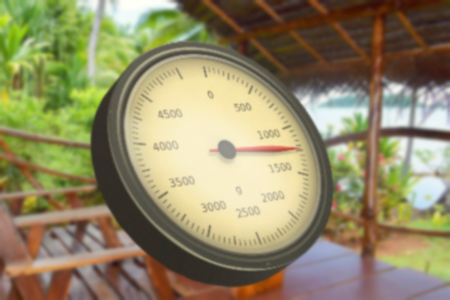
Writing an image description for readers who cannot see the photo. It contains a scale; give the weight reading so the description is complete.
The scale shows 1250 g
